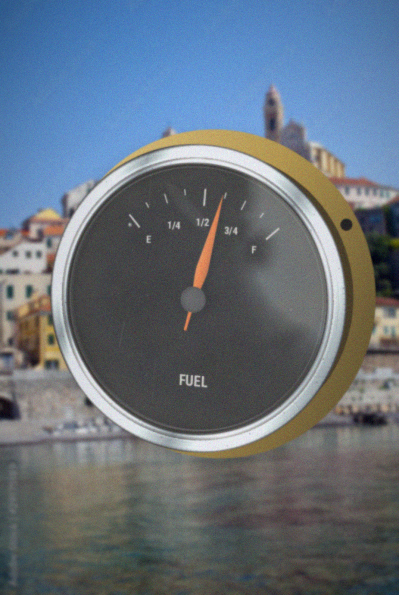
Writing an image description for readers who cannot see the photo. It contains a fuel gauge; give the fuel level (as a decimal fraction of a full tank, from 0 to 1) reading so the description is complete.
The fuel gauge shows 0.625
